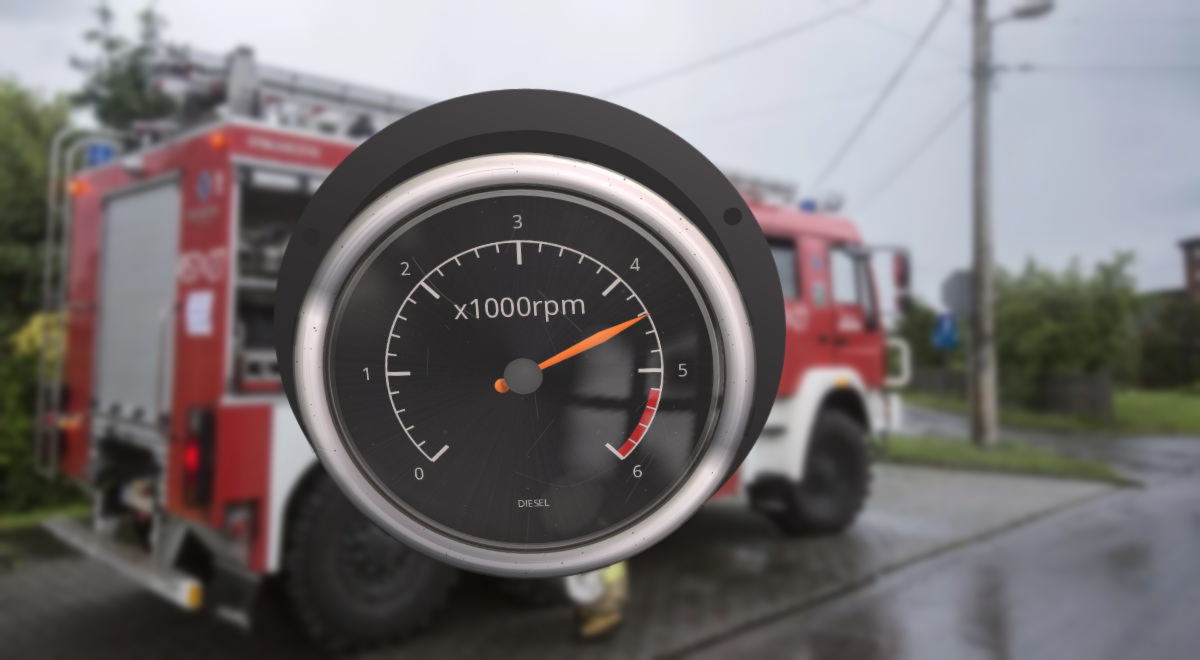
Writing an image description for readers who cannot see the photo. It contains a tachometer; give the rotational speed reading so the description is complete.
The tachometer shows 4400 rpm
